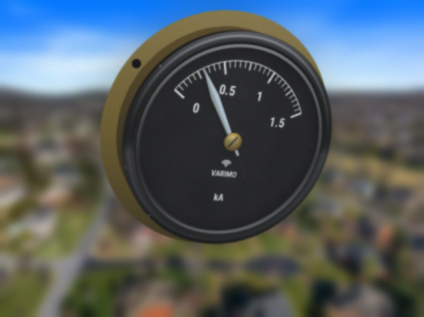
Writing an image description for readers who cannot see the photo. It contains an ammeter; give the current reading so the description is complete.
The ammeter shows 0.3 kA
